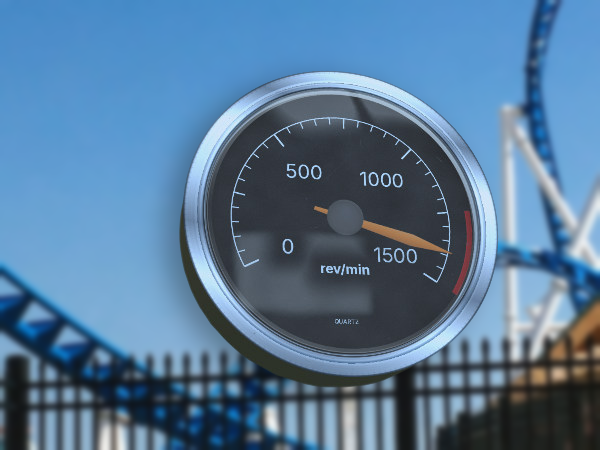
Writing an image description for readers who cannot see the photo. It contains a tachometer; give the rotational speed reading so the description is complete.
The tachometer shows 1400 rpm
